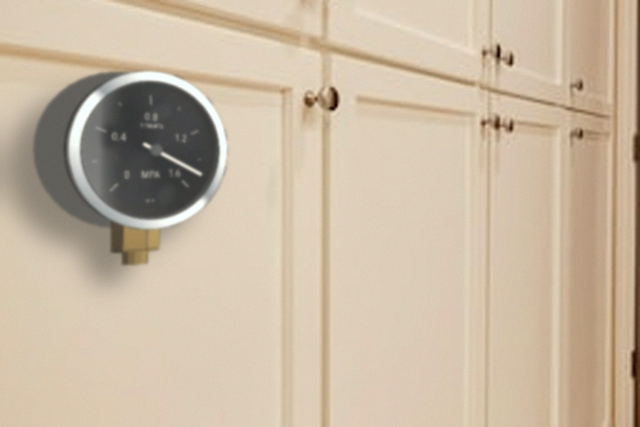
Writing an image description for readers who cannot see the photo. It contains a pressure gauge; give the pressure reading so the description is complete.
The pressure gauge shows 1.5 MPa
